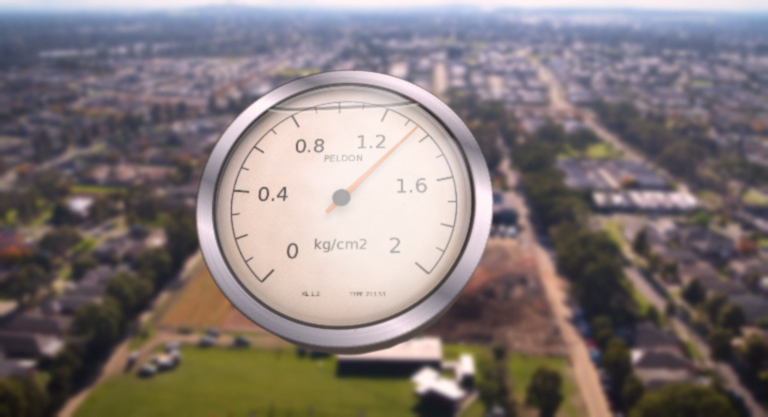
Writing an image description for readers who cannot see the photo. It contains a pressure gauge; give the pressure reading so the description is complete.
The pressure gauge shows 1.35 kg/cm²
